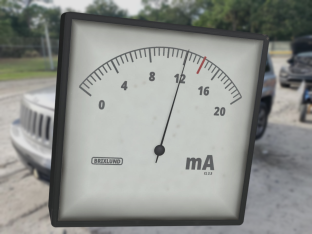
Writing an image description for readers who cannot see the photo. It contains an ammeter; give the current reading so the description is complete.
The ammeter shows 12 mA
